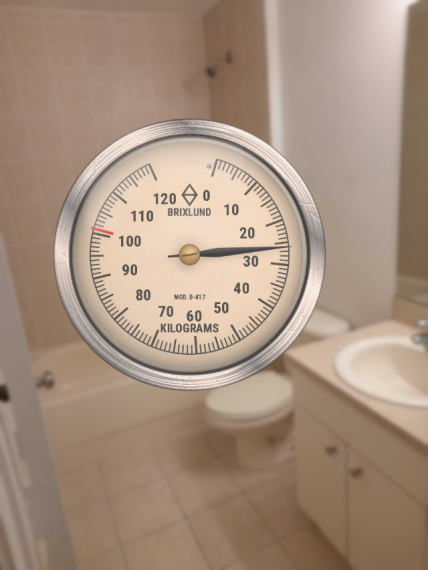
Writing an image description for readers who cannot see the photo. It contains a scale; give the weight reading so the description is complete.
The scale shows 26 kg
